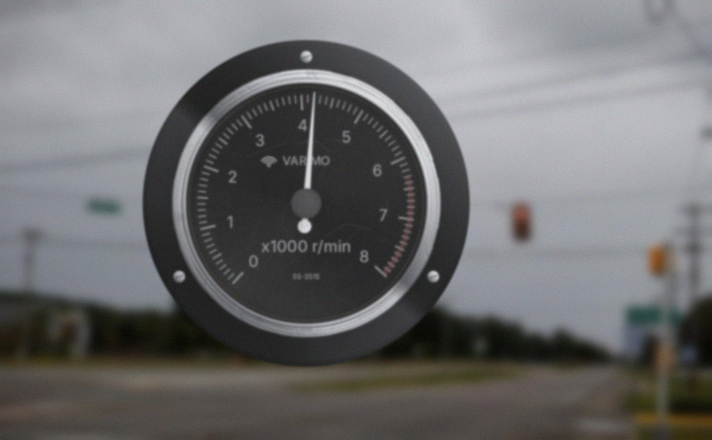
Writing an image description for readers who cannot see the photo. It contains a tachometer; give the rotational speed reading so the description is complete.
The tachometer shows 4200 rpm
